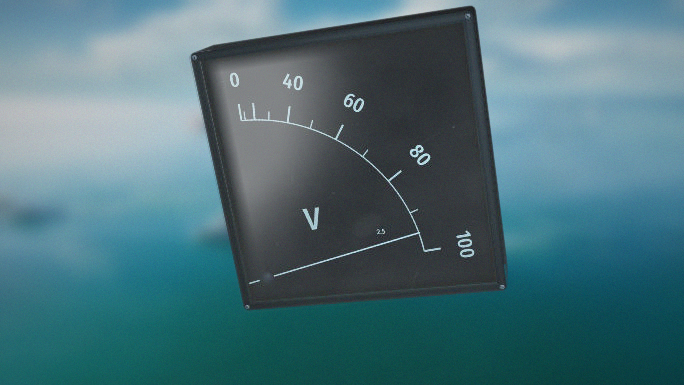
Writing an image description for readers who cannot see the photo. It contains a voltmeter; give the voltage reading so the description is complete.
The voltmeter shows 95 V
